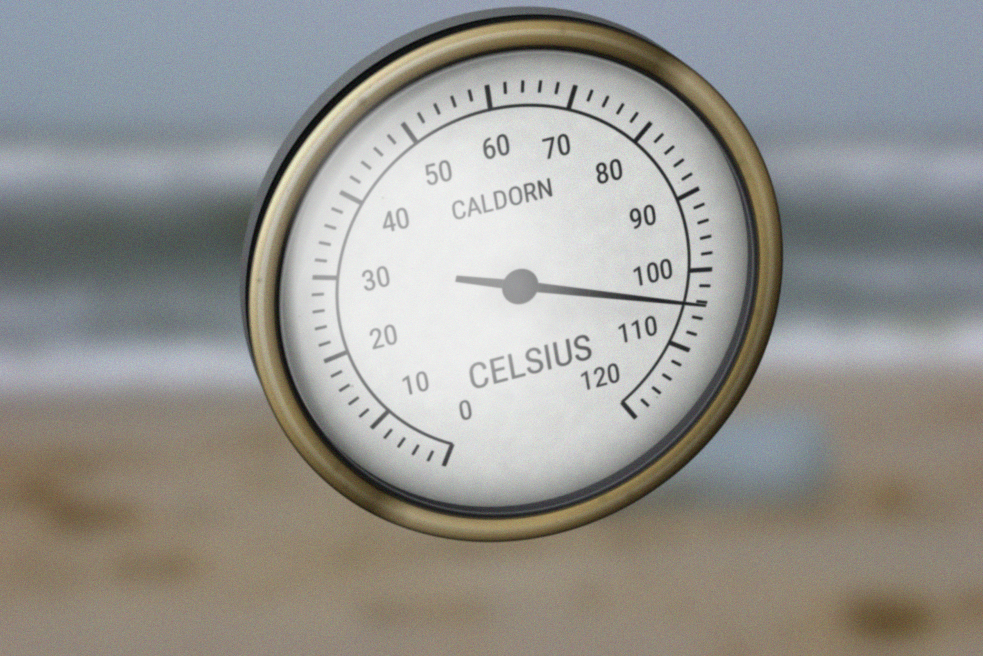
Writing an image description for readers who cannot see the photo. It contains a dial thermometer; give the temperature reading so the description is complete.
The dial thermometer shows 104 °C
